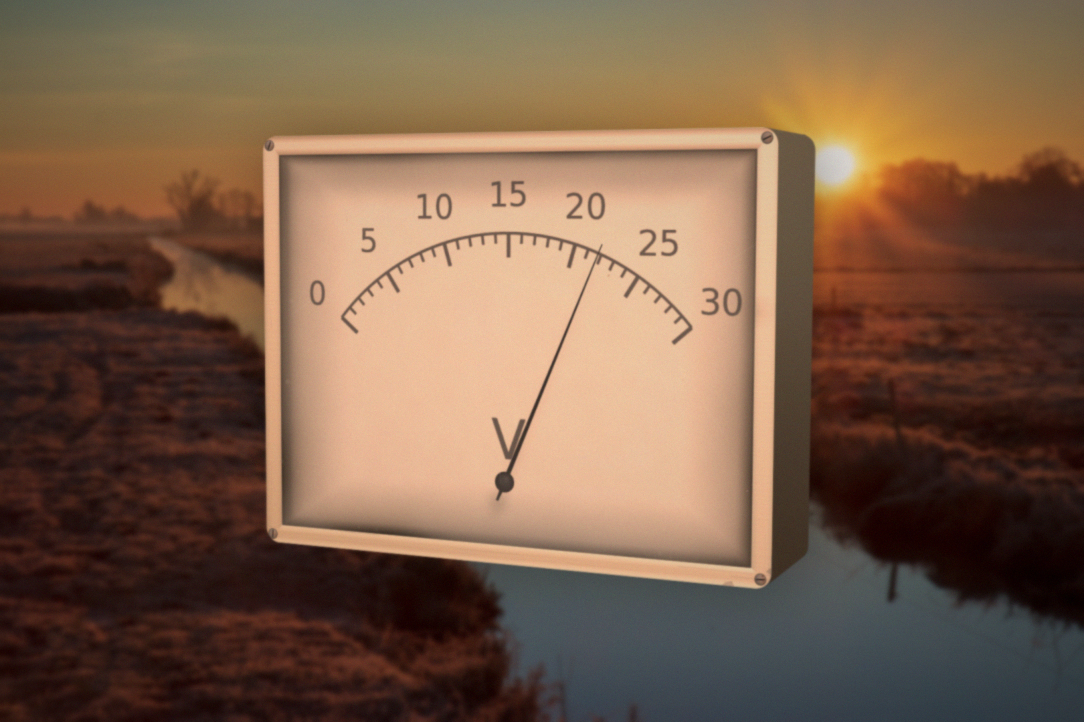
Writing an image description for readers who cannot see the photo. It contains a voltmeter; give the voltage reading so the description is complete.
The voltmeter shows 22 V
